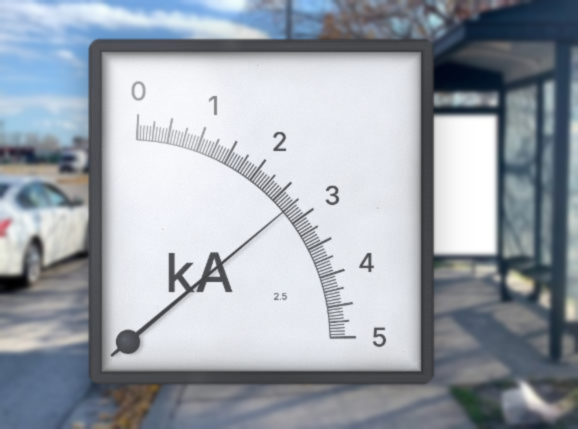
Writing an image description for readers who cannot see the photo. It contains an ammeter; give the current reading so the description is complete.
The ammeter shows 2.75 kA
